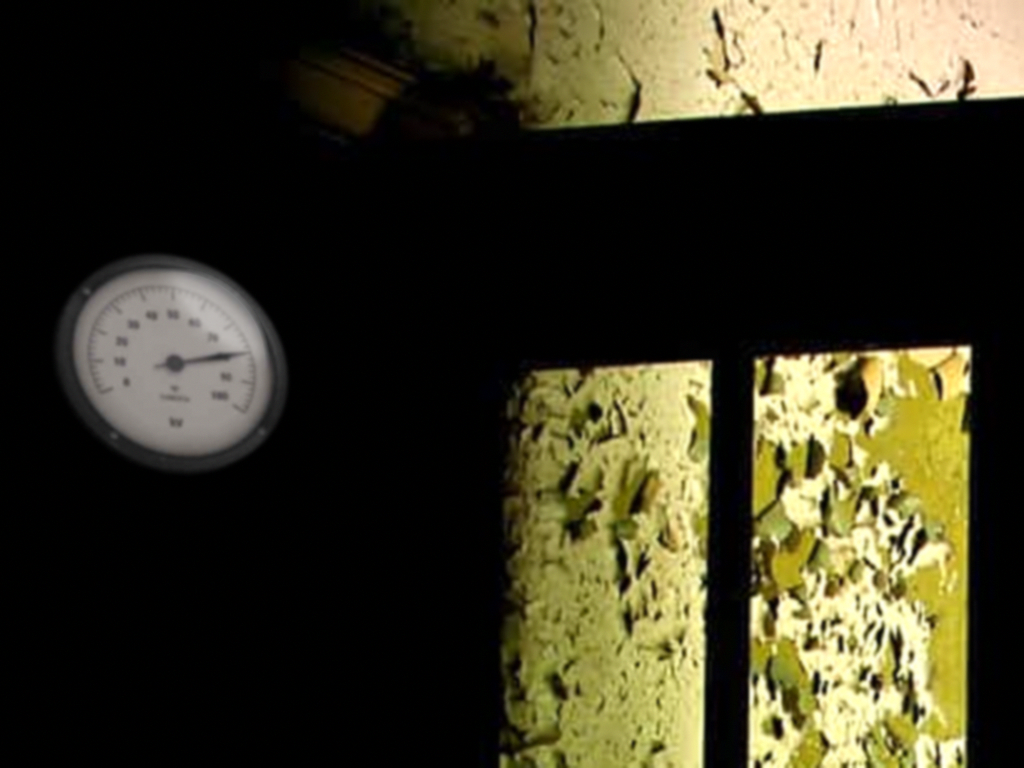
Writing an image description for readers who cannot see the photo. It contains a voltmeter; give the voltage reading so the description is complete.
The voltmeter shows 80 kV
